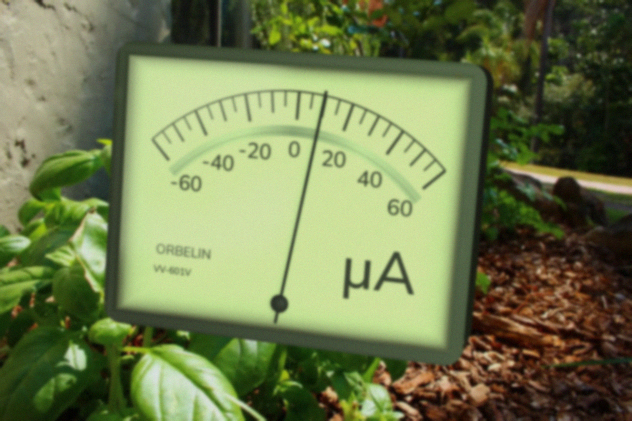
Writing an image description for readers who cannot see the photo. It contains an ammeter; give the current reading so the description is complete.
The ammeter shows 10 µA
